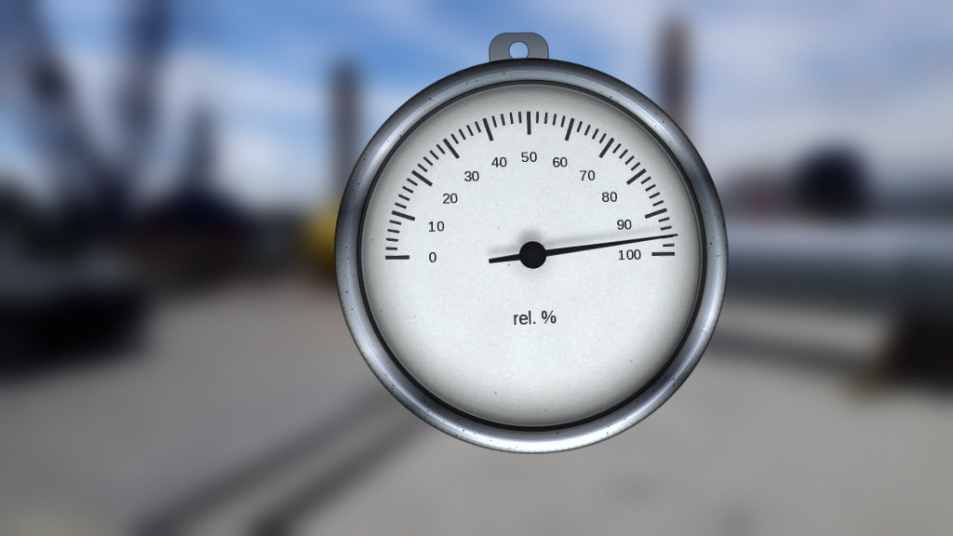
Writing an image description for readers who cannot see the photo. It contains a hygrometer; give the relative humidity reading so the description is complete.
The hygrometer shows 96 %
